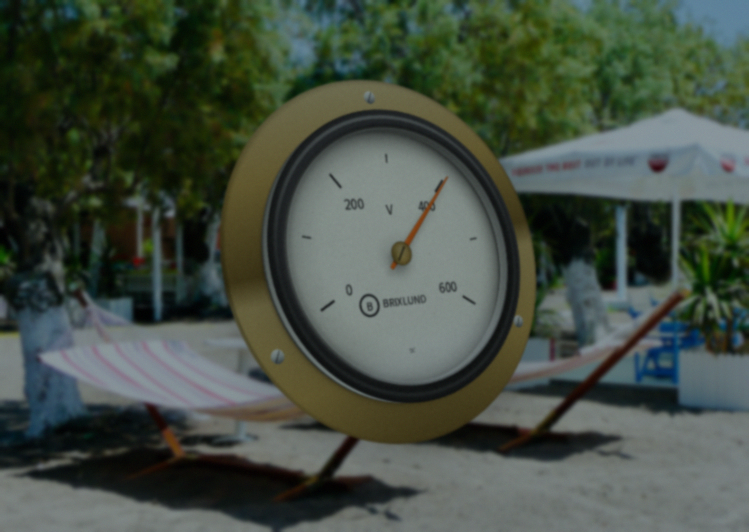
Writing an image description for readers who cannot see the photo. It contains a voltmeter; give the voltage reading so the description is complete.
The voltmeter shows 400 V
